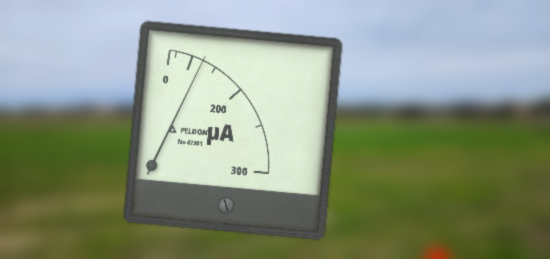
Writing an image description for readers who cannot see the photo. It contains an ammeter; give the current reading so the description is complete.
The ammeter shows 125 µA
